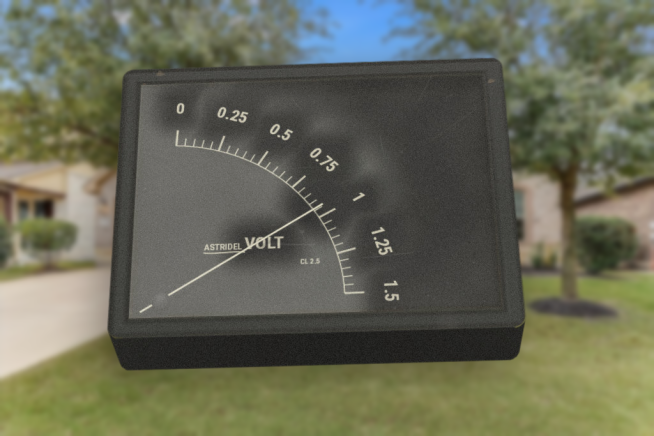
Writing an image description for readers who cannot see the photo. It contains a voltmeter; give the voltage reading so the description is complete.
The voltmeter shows 0.95 V
